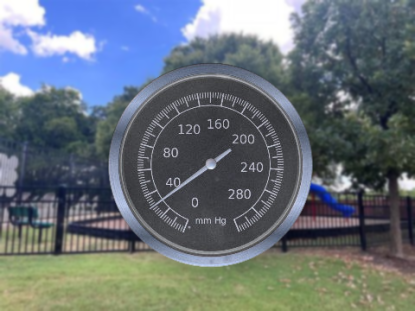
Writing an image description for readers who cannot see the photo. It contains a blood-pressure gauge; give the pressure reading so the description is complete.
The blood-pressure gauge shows 30 mmHg
